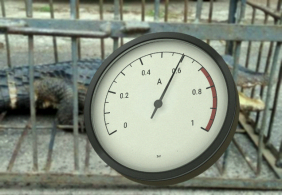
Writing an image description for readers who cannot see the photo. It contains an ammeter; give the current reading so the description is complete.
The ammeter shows 0.6 A
